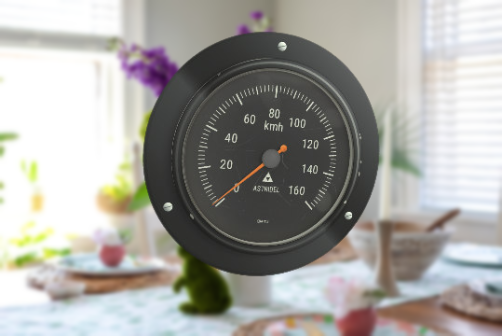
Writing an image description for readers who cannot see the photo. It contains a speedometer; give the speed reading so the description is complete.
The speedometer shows 2 km/h
